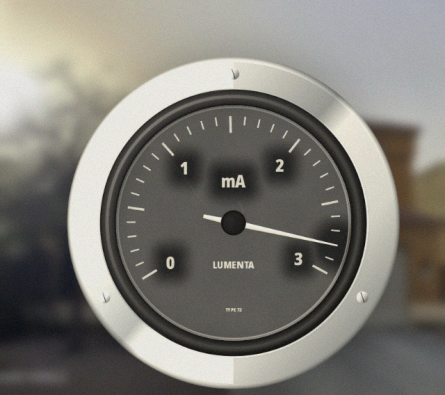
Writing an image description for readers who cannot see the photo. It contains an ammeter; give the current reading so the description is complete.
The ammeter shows 2.8 mA
